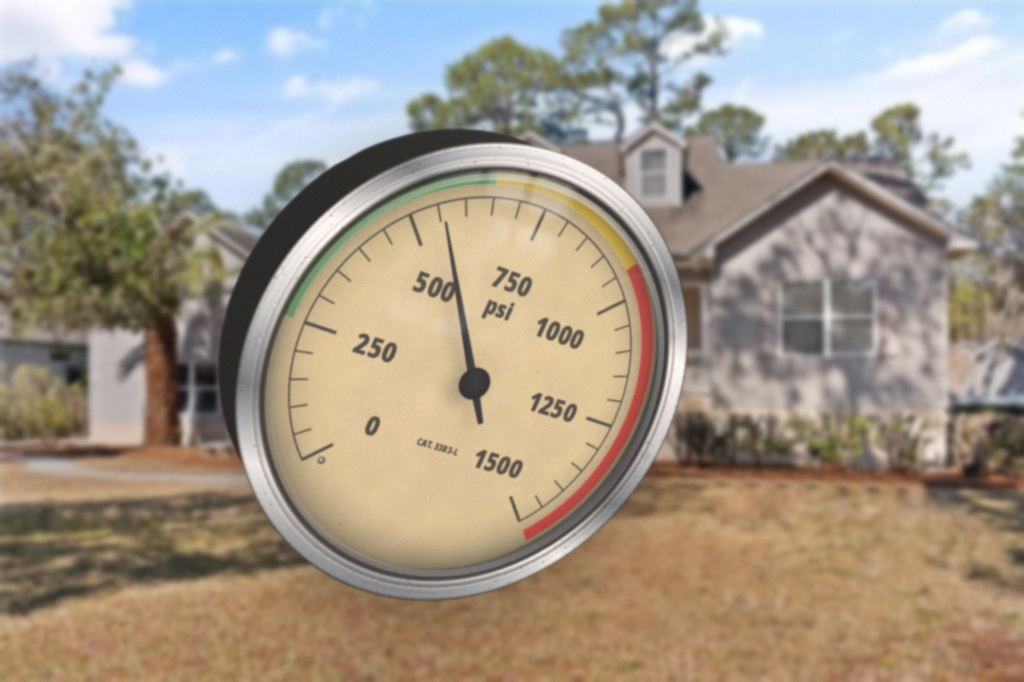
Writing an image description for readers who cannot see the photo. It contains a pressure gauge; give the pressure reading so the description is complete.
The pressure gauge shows 550 psi
